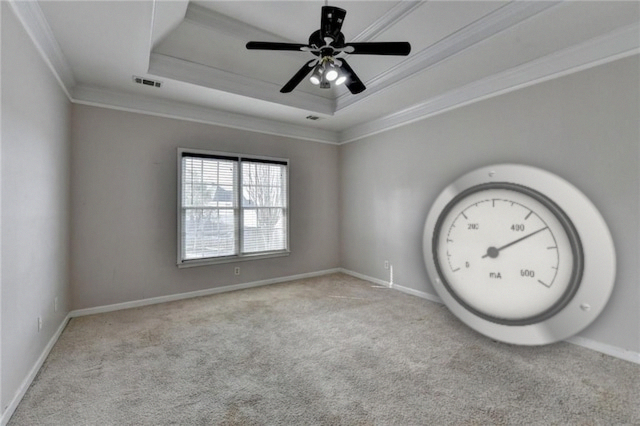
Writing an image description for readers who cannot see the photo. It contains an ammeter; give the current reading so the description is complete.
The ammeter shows 450 mA
